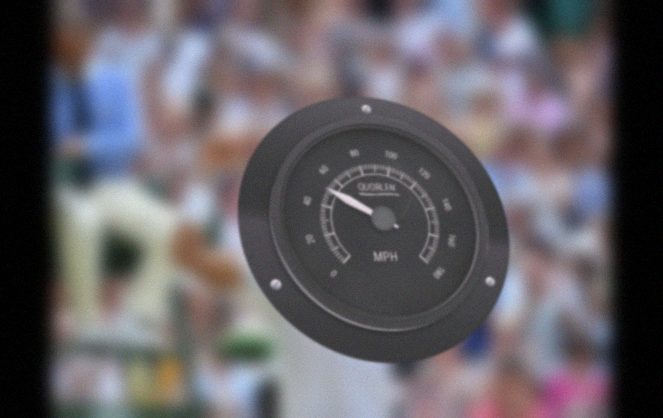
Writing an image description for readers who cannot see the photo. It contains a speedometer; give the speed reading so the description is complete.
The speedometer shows 50 mph
